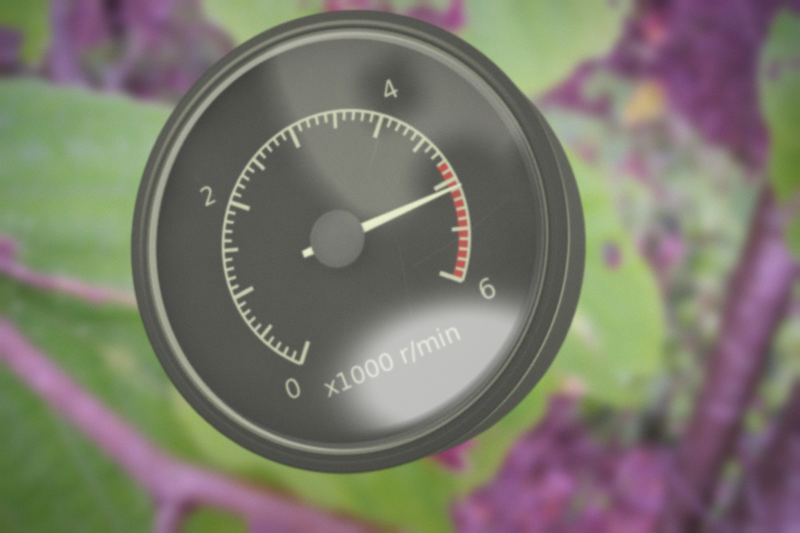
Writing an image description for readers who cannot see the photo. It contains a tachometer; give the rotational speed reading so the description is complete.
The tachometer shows 5100 rpm
